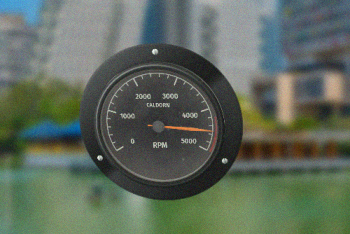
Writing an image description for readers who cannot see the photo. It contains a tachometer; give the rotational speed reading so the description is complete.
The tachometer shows 4500 rpm
